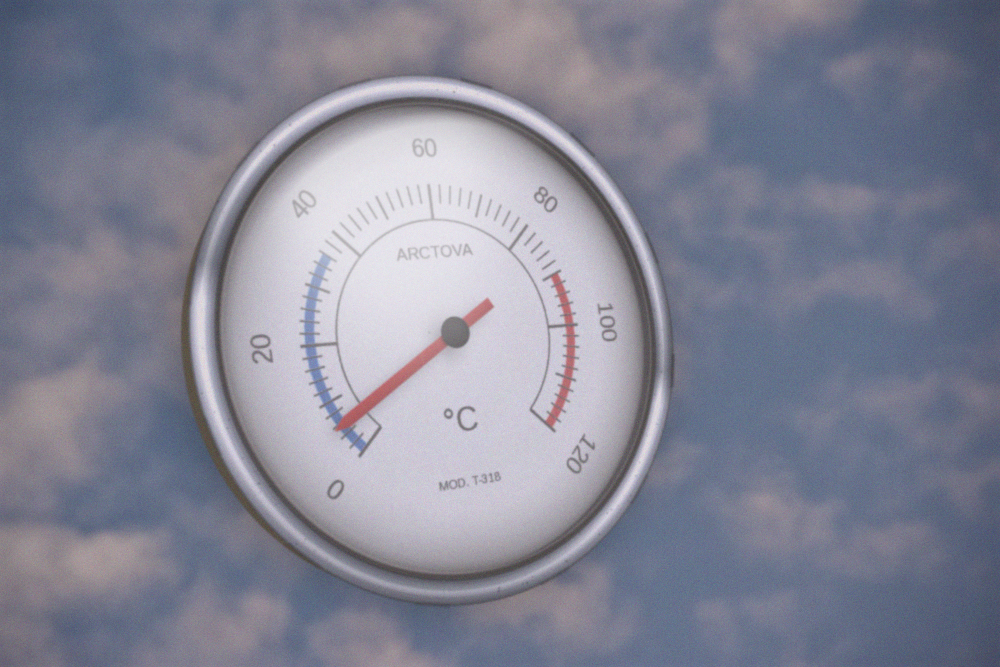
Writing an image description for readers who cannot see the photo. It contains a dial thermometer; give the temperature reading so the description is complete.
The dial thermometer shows 6 °C
